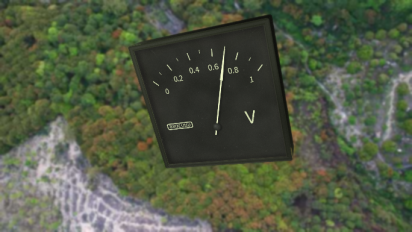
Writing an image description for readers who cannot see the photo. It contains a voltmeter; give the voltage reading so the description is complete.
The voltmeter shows 0.7 V
